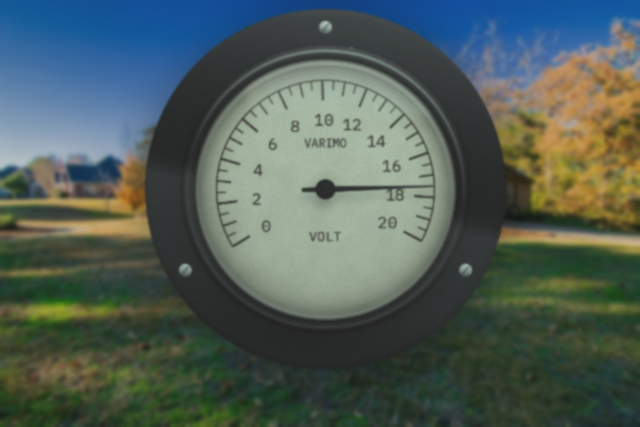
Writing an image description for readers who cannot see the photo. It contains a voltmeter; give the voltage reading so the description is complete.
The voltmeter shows 17.5 V
